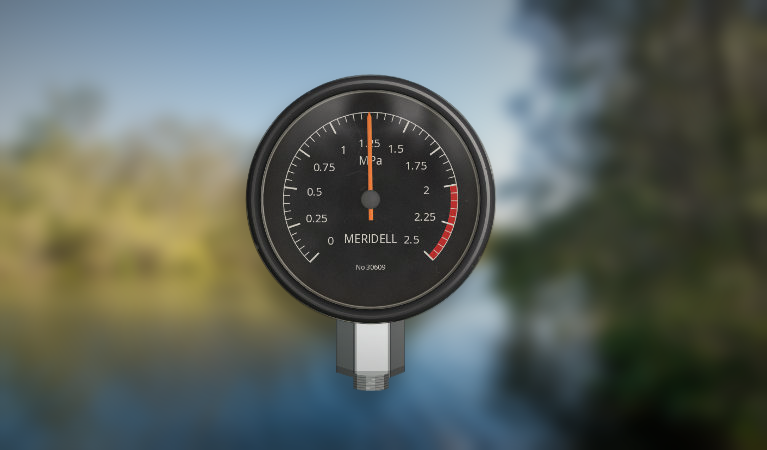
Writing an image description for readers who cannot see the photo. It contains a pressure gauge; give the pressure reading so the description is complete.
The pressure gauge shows 1.25 MPa
